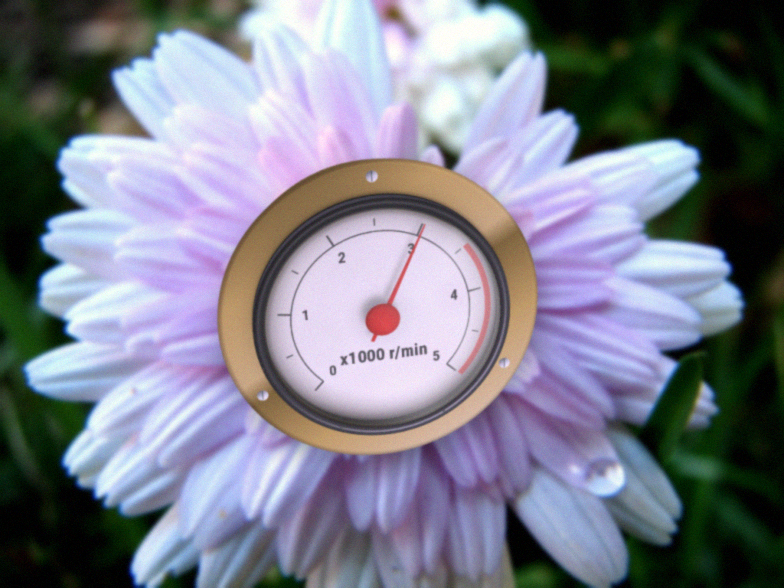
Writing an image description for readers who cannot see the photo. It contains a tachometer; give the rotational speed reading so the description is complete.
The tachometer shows 3000 rpm
